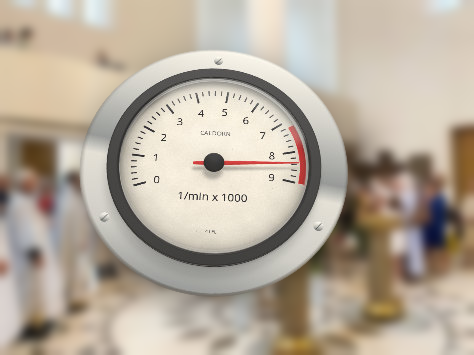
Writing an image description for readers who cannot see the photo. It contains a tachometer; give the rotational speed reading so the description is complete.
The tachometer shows 8400 rpm
